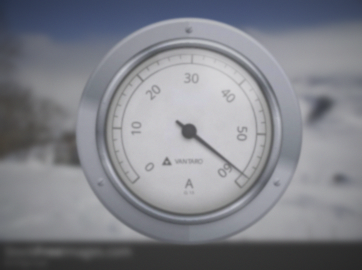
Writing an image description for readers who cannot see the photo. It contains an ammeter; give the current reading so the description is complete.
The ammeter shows 58 A
